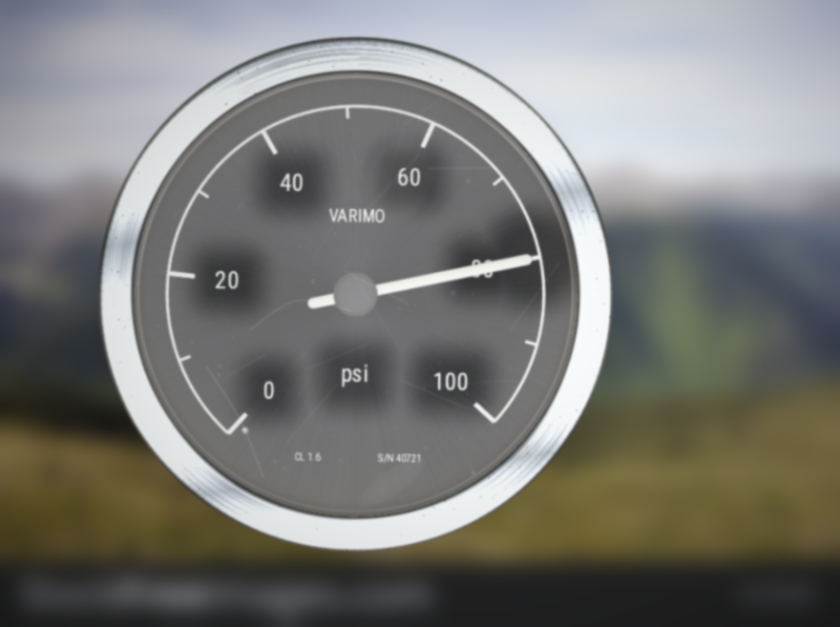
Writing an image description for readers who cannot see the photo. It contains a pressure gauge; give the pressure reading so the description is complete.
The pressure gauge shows 80 psi
